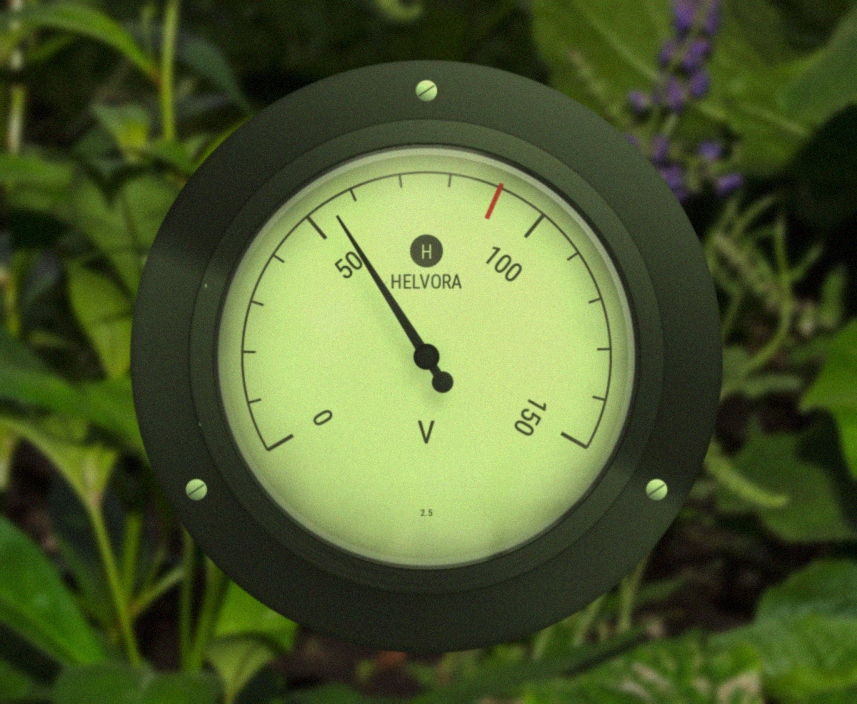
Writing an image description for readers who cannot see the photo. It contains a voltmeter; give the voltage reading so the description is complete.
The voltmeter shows 55 V
